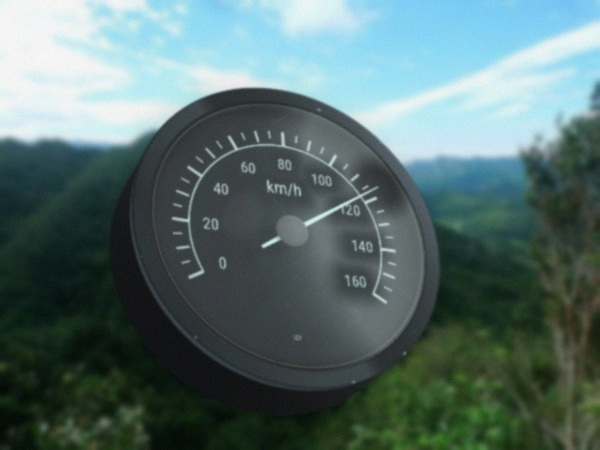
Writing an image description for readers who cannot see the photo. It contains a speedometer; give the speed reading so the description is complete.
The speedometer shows 117.5 km/h
